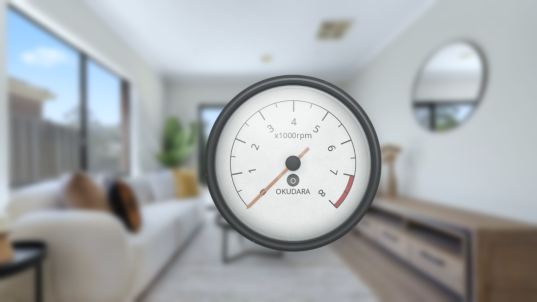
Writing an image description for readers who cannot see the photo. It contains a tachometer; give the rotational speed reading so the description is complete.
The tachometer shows 0 rpm
